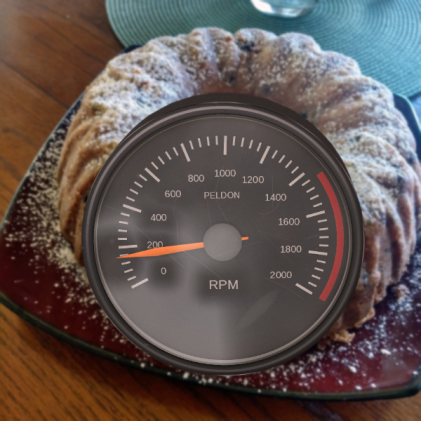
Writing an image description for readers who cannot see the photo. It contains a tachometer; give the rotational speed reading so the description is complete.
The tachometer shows 160 rpm
